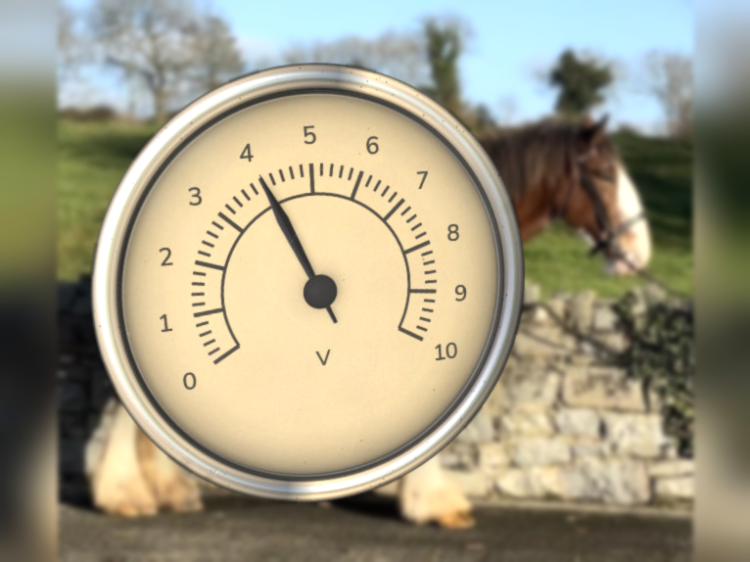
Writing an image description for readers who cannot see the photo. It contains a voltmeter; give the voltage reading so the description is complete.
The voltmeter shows 4 V
